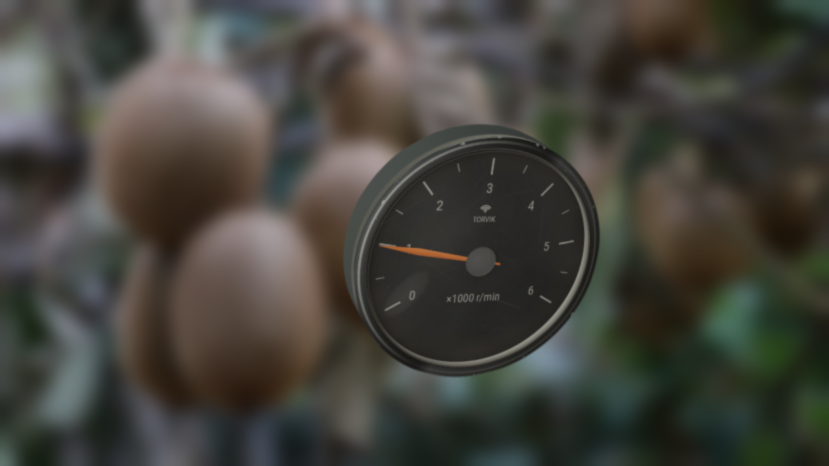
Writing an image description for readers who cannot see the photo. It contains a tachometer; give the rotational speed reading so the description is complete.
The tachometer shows 1000 rpm
